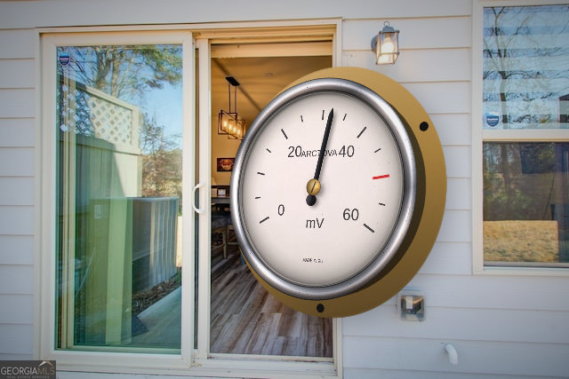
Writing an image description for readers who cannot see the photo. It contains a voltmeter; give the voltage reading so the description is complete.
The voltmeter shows 32.5 mV
